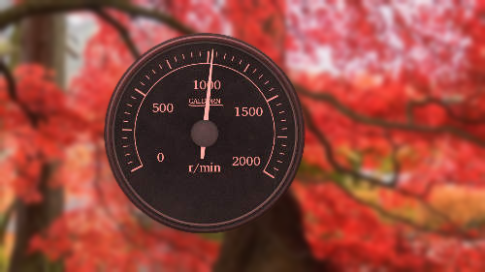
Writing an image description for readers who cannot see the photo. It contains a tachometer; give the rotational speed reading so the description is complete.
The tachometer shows 1025 rpm
